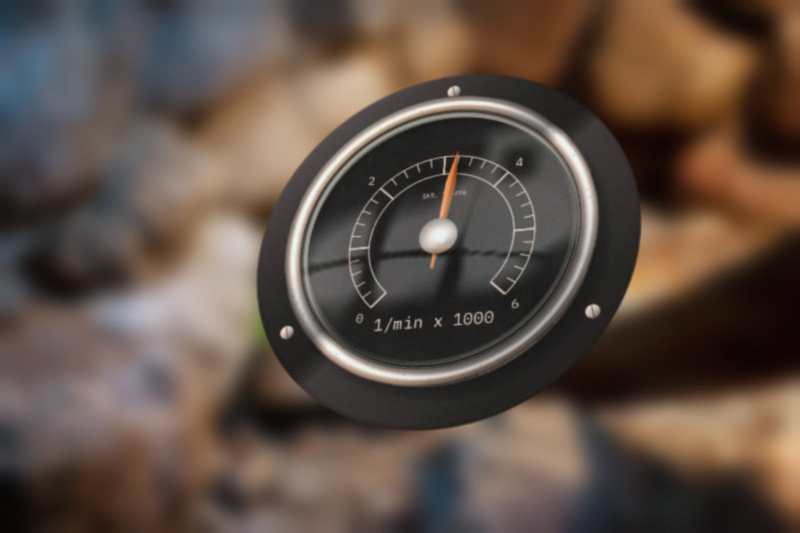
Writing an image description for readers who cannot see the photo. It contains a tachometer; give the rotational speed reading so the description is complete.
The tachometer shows 3200 rpm
